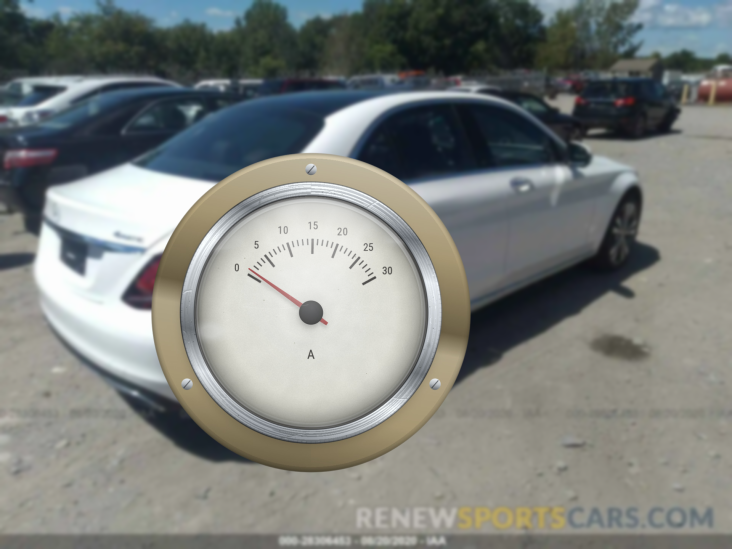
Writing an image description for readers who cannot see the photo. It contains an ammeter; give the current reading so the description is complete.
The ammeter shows 1 A
